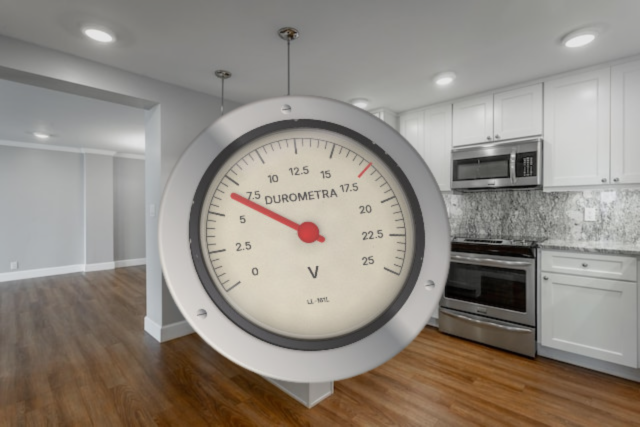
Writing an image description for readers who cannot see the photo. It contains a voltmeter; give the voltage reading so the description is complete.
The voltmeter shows 6.5 V
